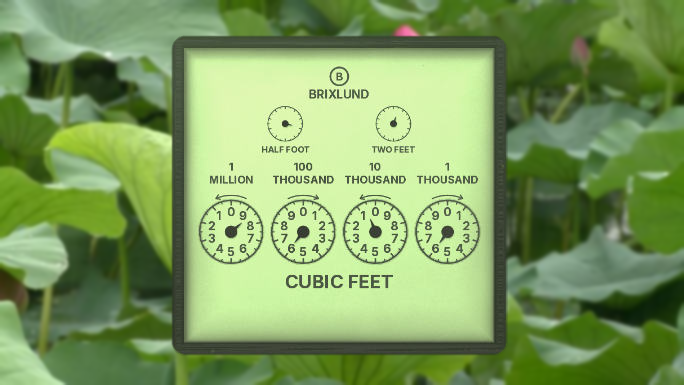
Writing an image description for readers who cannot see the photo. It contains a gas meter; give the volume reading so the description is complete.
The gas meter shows 860600 ft³
